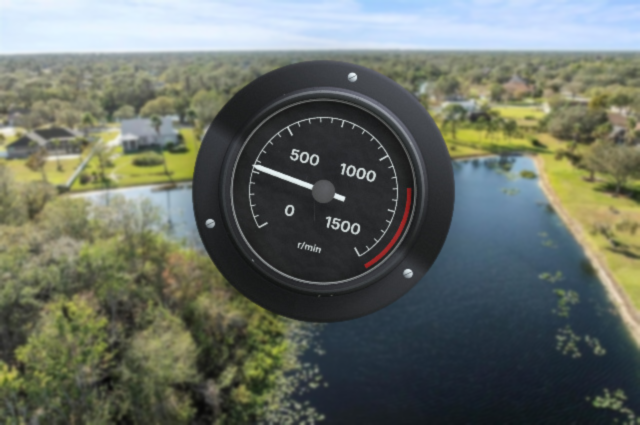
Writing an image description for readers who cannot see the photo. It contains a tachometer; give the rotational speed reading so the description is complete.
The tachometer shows 275 rpm
